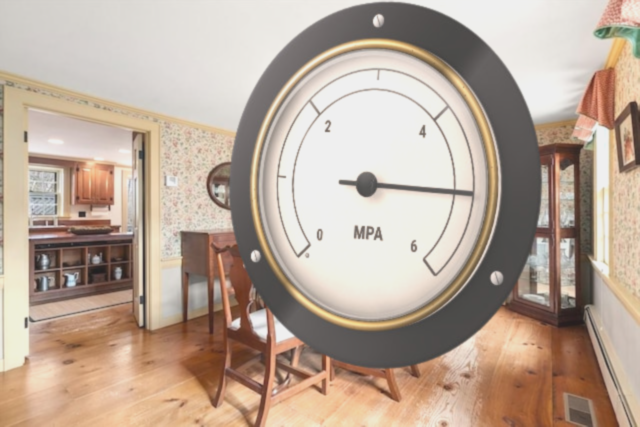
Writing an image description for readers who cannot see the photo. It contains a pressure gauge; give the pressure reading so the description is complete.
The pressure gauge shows 5 MPa
